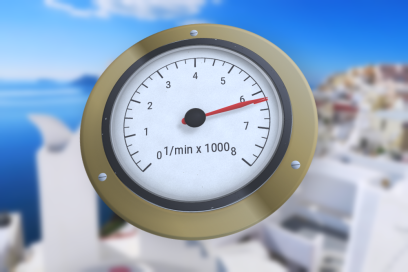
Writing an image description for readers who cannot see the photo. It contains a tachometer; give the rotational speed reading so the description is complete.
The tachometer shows 6250 rpm
